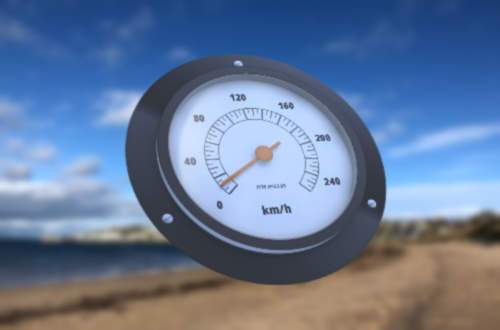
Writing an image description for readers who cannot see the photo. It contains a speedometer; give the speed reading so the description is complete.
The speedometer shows 10 km/h
